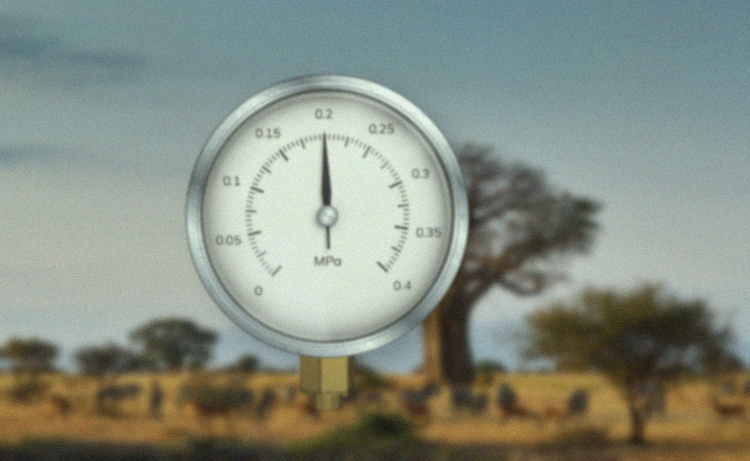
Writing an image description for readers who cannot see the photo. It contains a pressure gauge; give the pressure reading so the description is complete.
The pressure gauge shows 0.2 MPa
